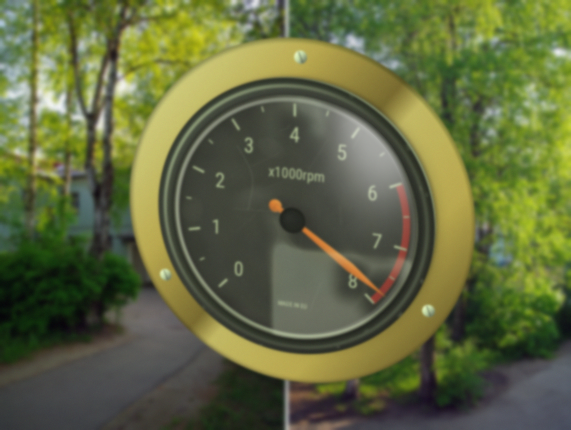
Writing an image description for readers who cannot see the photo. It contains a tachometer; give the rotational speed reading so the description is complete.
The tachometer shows 7750 rpm
